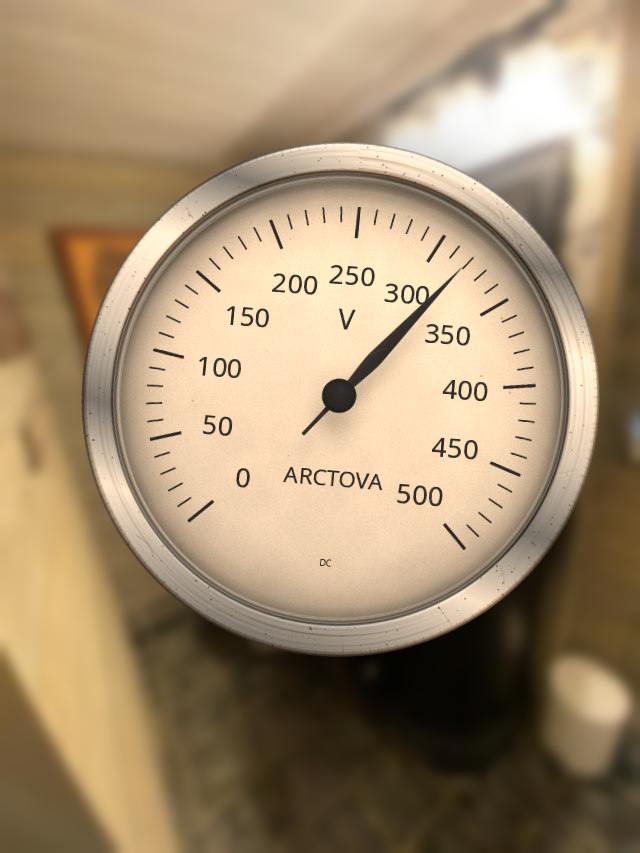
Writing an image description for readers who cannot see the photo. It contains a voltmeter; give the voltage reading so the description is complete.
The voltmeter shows 320 V
